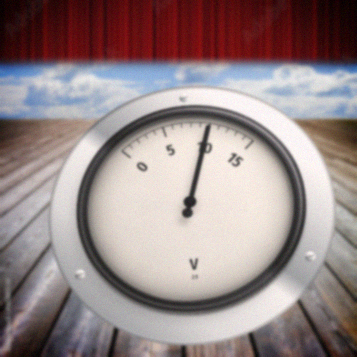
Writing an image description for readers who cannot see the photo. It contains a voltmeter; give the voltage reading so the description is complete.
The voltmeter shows 10 V
